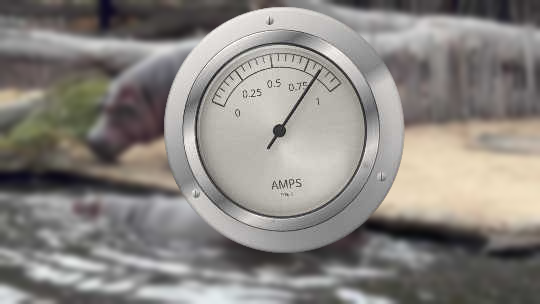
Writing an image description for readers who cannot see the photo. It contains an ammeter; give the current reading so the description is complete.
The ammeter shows 0.85 A
